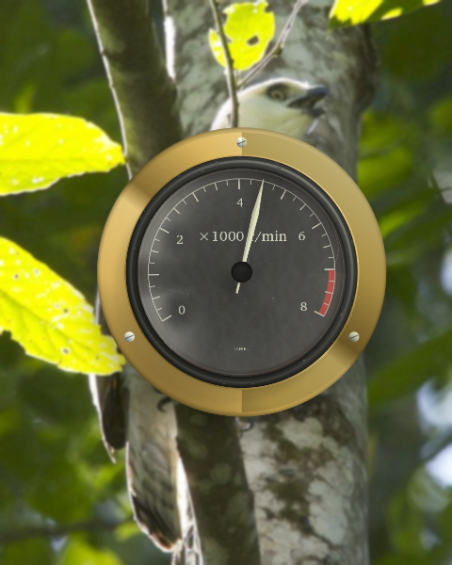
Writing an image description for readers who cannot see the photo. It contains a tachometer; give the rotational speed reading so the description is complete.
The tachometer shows 4500 rpm
